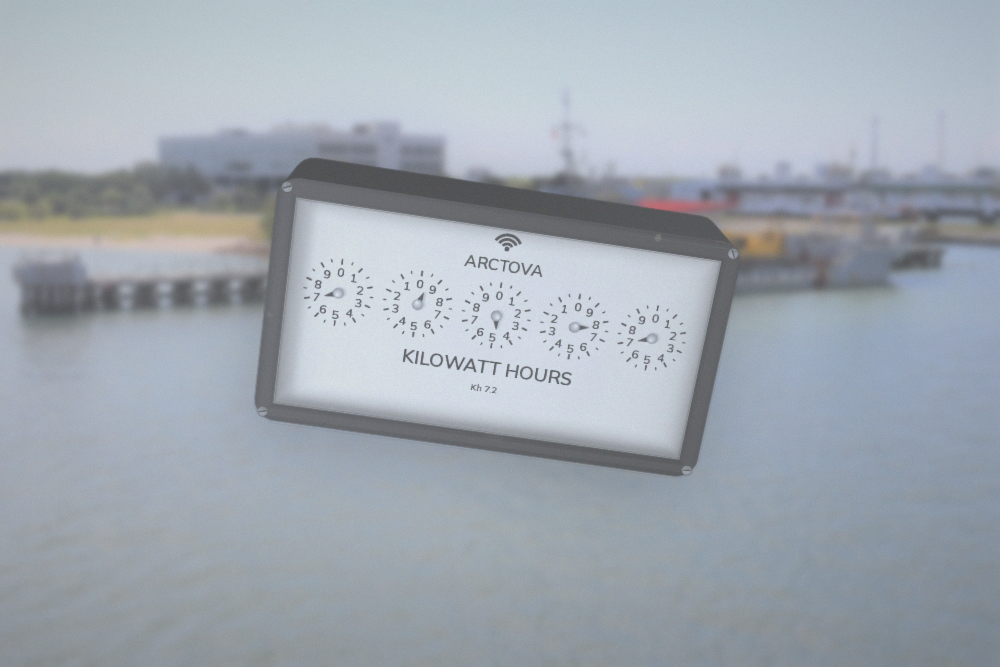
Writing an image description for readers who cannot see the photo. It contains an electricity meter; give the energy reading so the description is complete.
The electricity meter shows 69477 kWh
